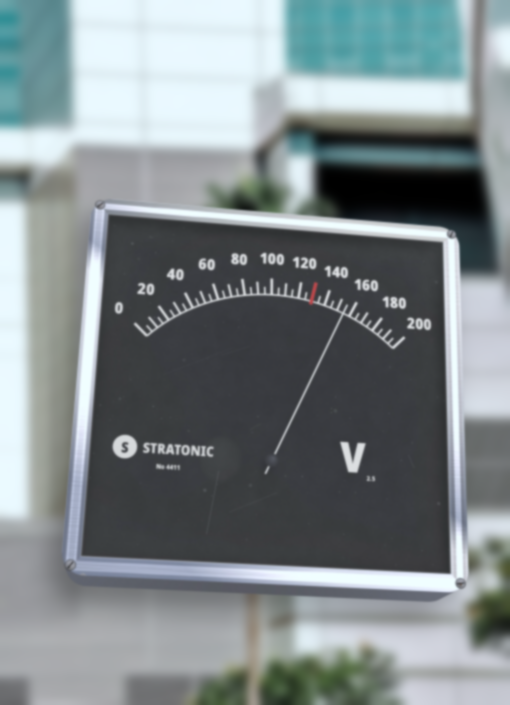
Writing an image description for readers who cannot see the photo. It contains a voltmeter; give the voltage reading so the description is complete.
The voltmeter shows 155 V
